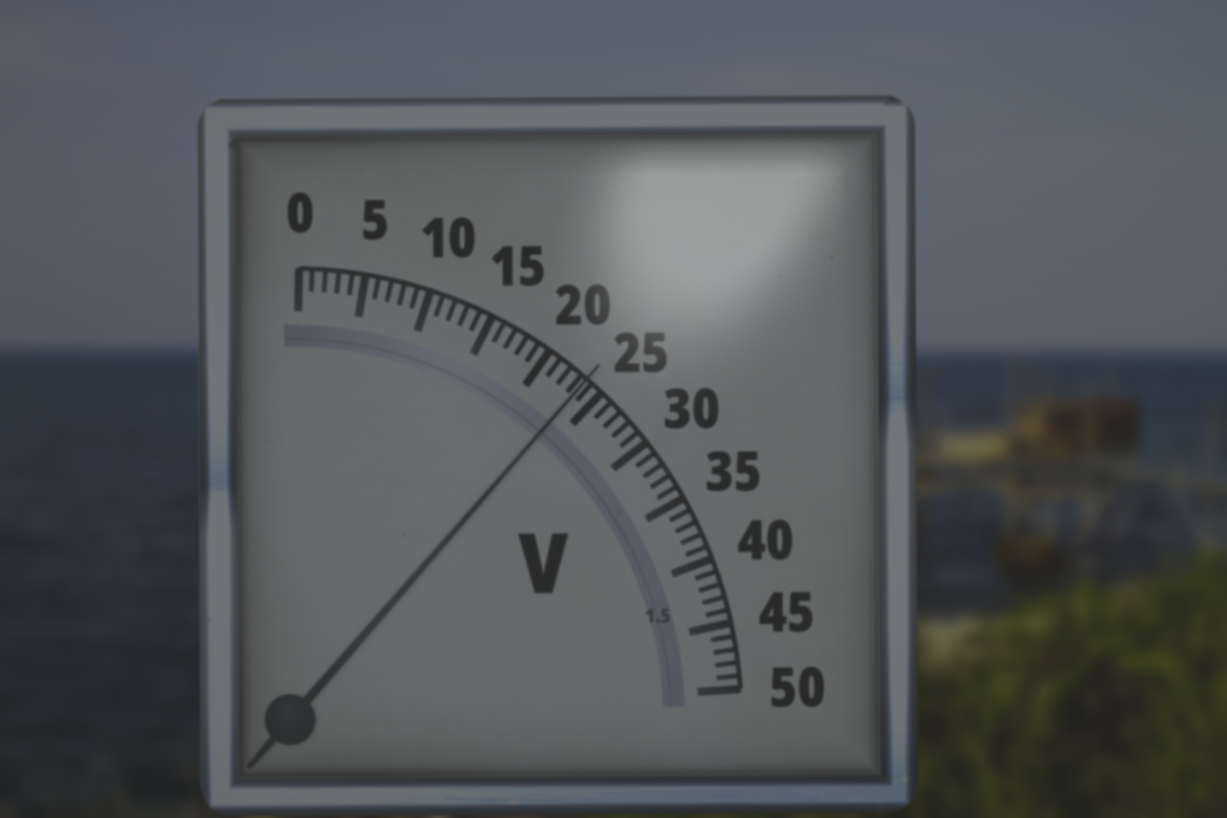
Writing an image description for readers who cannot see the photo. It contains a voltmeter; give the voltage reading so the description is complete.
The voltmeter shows 23.5 V
